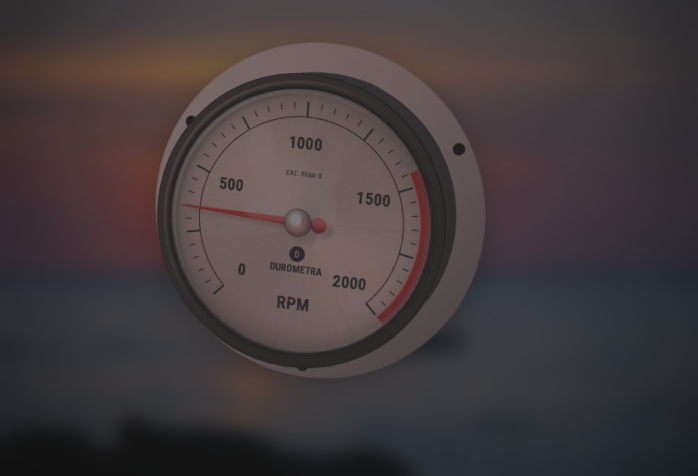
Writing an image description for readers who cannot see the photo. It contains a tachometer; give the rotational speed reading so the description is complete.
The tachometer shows 350 rpm
